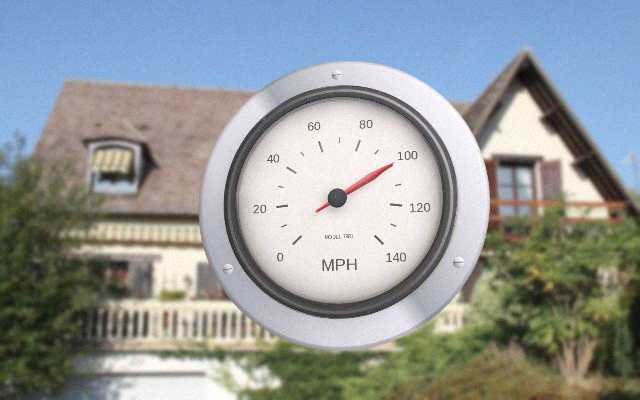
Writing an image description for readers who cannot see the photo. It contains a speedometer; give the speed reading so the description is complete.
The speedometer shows 100 mph
